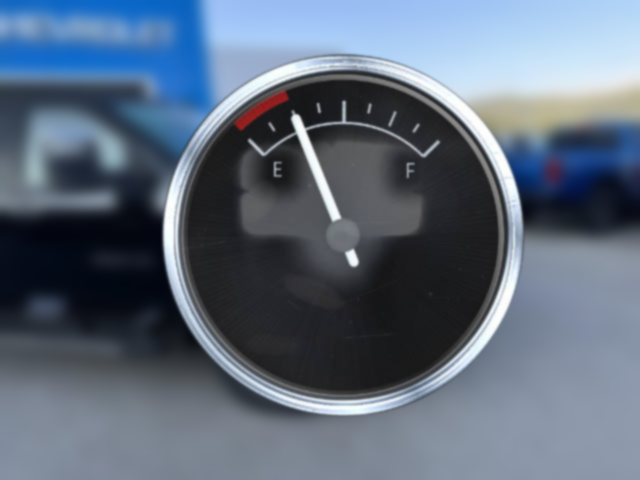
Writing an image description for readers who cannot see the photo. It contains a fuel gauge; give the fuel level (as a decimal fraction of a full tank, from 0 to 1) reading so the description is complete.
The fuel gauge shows 0.25
